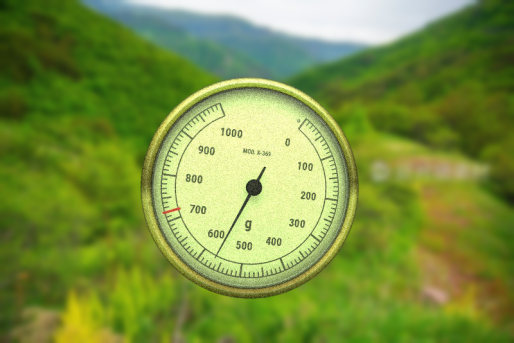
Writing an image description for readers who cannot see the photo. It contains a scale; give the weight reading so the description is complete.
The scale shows 570 g
